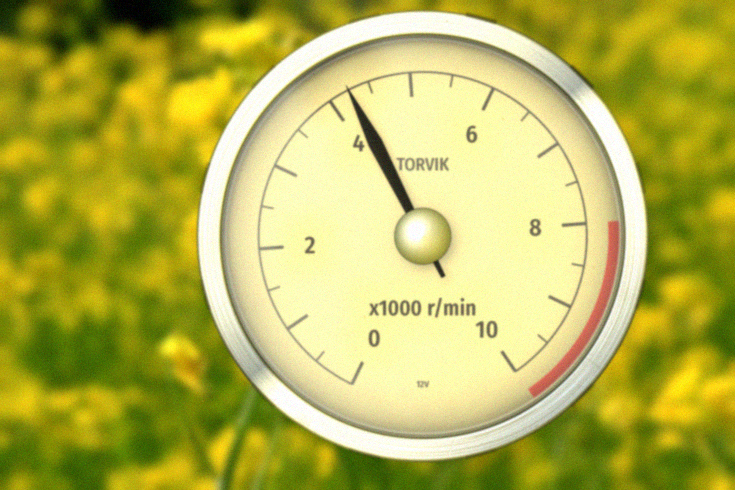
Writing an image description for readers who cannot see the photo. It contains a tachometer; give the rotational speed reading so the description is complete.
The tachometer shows 4250 rpm
